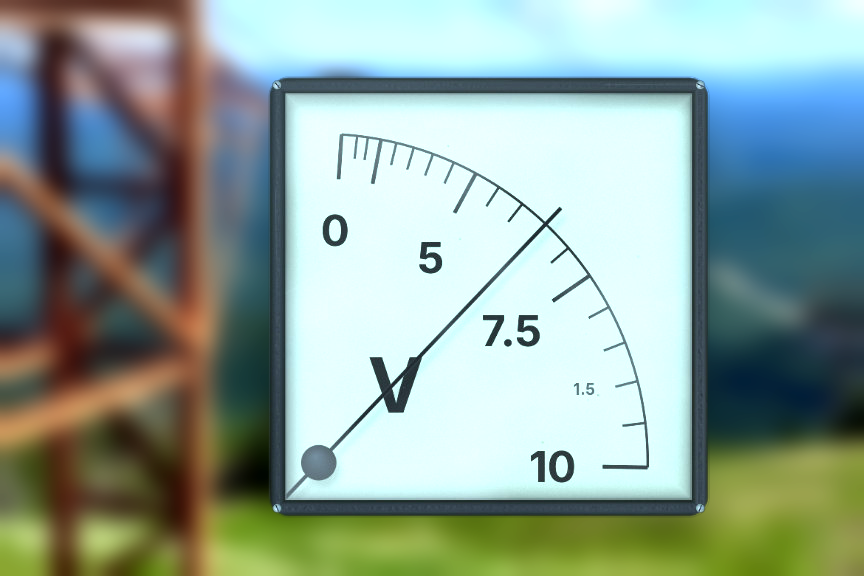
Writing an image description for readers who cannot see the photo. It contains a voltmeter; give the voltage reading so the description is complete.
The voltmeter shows 6.5 V
